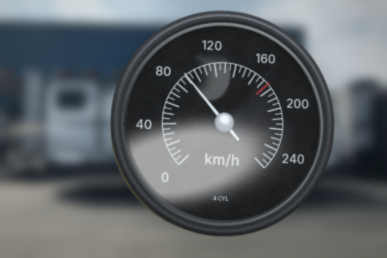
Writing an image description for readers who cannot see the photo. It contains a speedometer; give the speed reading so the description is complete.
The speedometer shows 90 km/h
